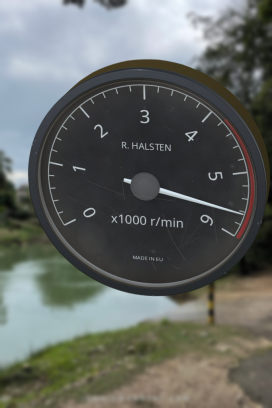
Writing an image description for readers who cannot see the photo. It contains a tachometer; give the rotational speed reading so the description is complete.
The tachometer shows 5600 rpm
